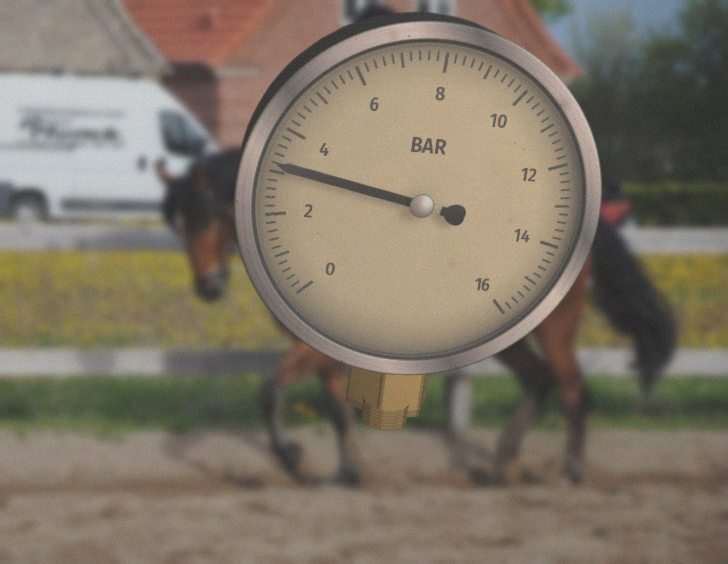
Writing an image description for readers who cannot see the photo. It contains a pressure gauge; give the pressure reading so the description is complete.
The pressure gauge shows 3.2 bar
